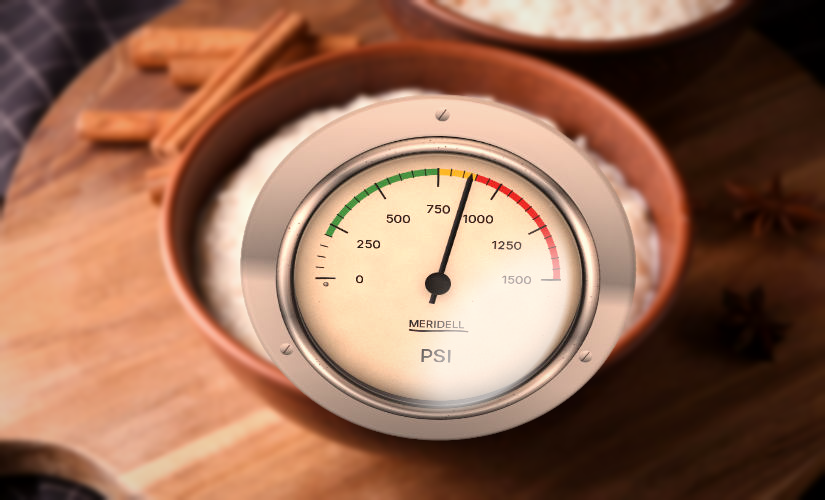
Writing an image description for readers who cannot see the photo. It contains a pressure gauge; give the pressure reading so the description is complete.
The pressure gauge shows 875 psi
